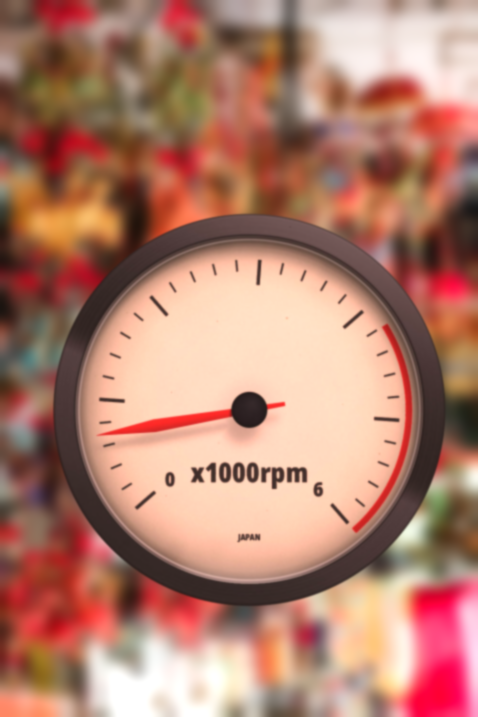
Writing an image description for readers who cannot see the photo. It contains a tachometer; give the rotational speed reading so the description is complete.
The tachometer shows 700 rpm
